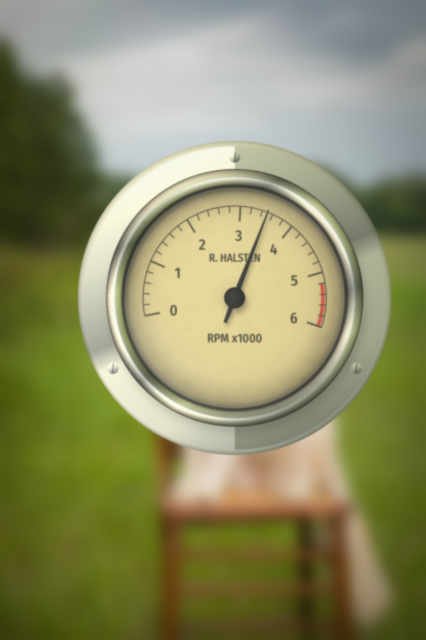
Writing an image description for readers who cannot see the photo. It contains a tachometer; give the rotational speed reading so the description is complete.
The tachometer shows 3500 rpm
